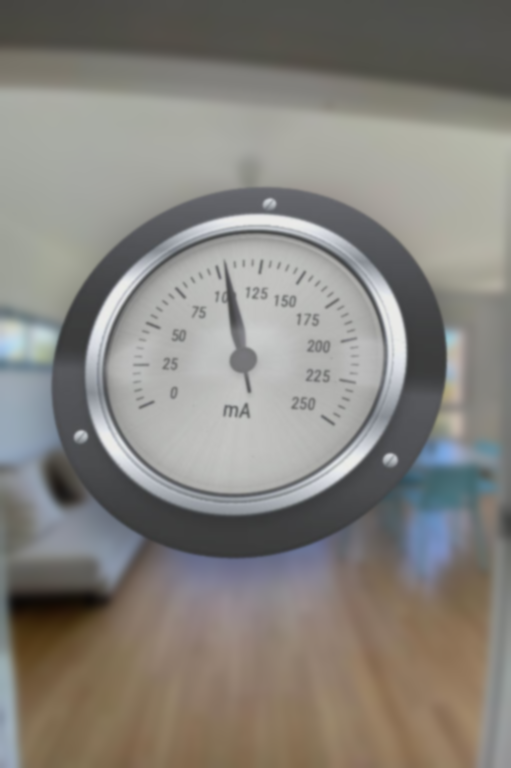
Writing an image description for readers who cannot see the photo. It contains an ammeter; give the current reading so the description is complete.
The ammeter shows 105 mA
